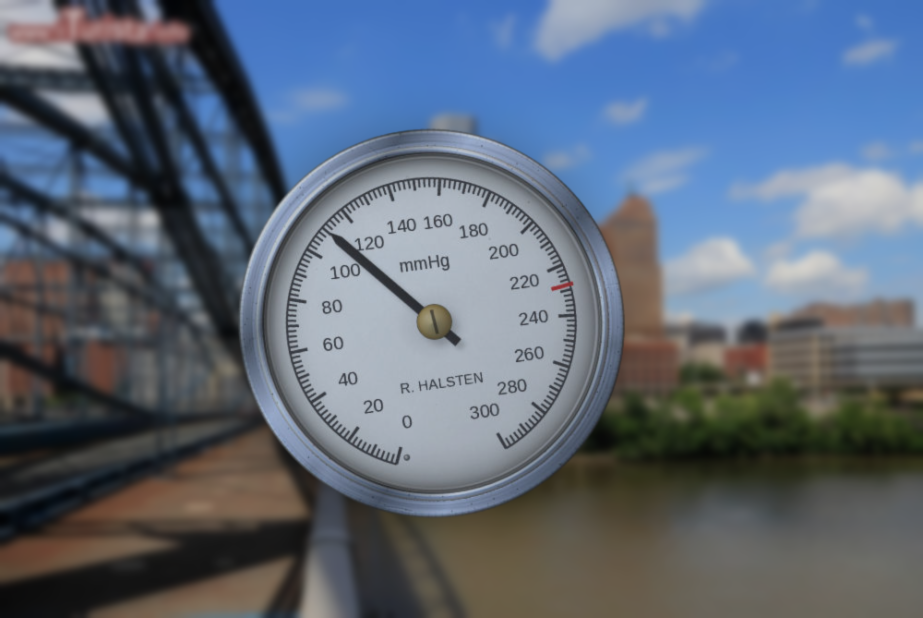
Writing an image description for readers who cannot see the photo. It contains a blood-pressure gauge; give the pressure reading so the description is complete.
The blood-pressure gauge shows 110 mmHg
